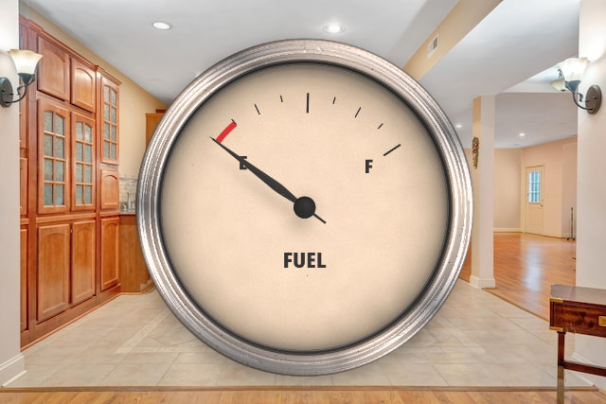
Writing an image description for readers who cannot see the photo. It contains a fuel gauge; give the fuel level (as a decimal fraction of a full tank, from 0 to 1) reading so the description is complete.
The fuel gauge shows 0
